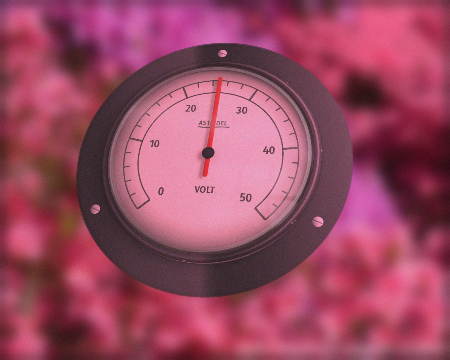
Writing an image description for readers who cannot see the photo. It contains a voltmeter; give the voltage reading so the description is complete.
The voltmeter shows 25 V
